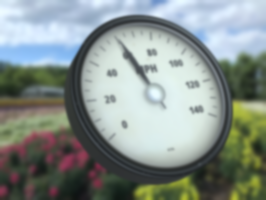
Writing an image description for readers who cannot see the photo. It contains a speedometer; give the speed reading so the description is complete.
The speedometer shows 60 mph
